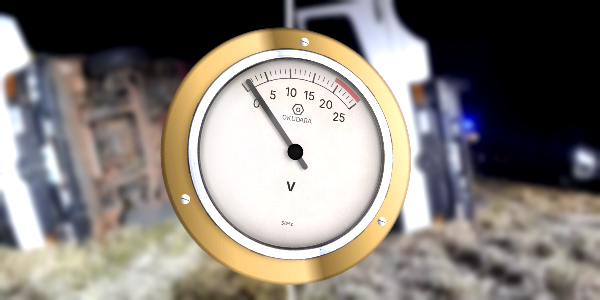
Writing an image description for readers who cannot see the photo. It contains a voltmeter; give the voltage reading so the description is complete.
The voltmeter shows 1 V
